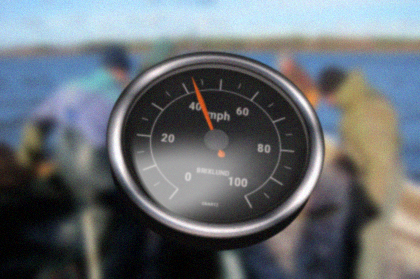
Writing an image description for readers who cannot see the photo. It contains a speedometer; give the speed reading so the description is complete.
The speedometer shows 42.5 mph
